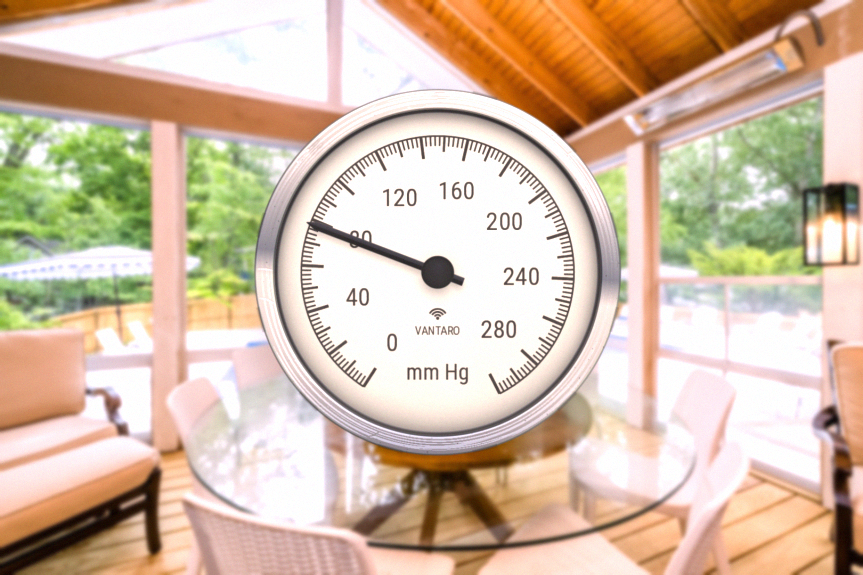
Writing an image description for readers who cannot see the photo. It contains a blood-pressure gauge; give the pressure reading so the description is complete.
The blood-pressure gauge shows 78 mmHg
